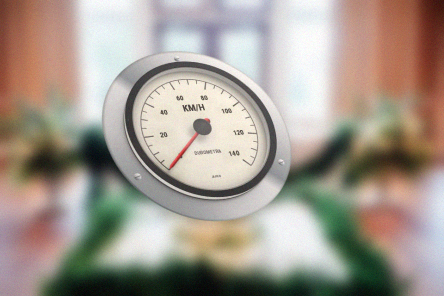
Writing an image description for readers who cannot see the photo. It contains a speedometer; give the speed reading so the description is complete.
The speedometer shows 0 km/h
